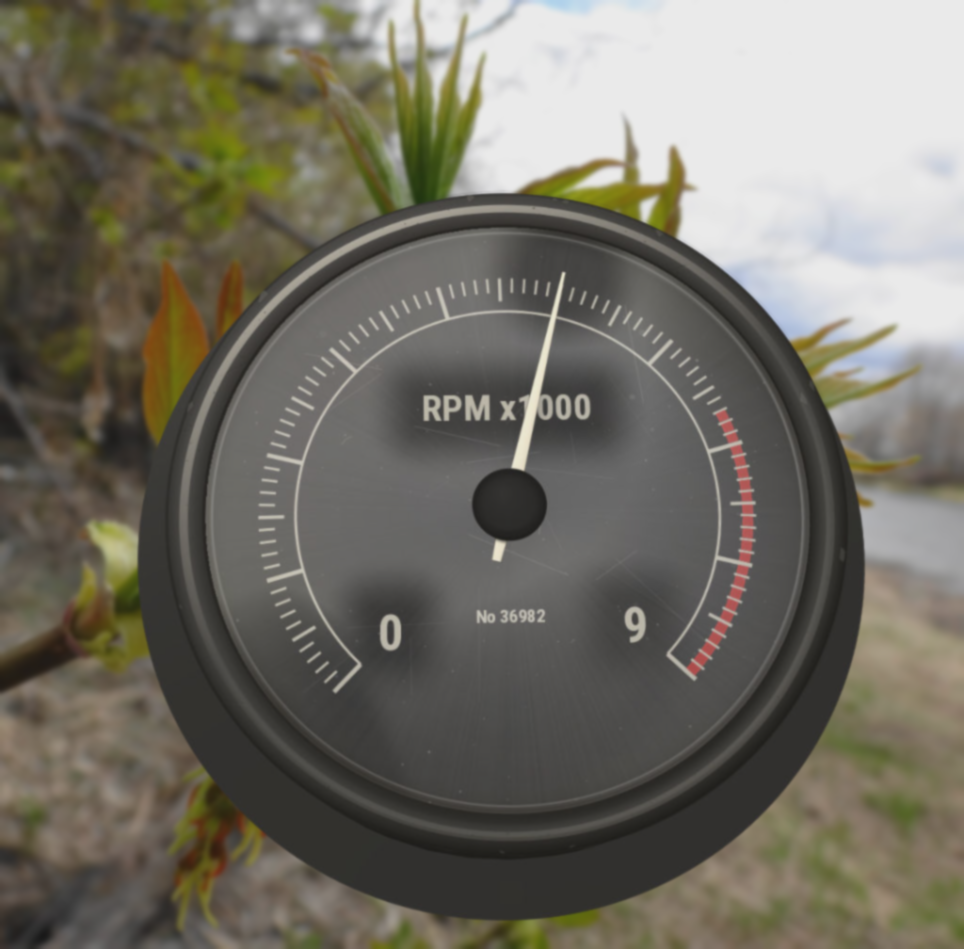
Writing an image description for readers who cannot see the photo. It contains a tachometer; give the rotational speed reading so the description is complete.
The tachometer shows 5000 rpm
